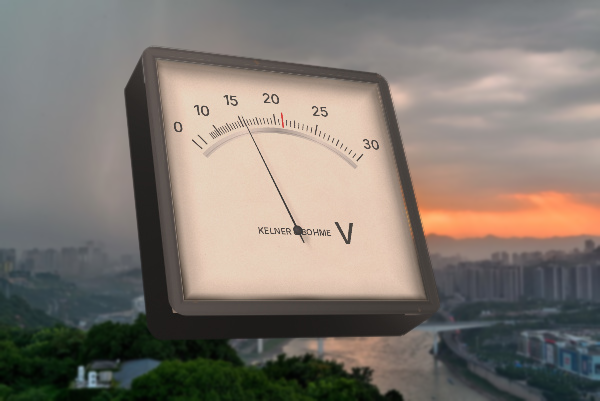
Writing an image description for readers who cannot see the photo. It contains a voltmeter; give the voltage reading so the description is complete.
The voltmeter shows 15 V
